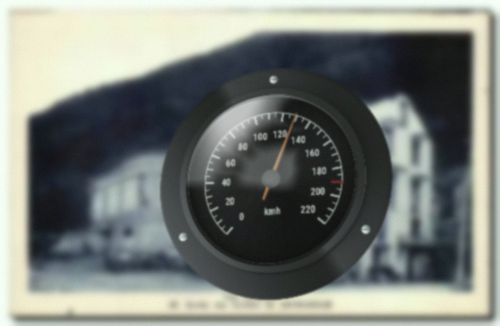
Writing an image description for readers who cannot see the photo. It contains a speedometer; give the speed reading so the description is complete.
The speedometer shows 130 km/h
